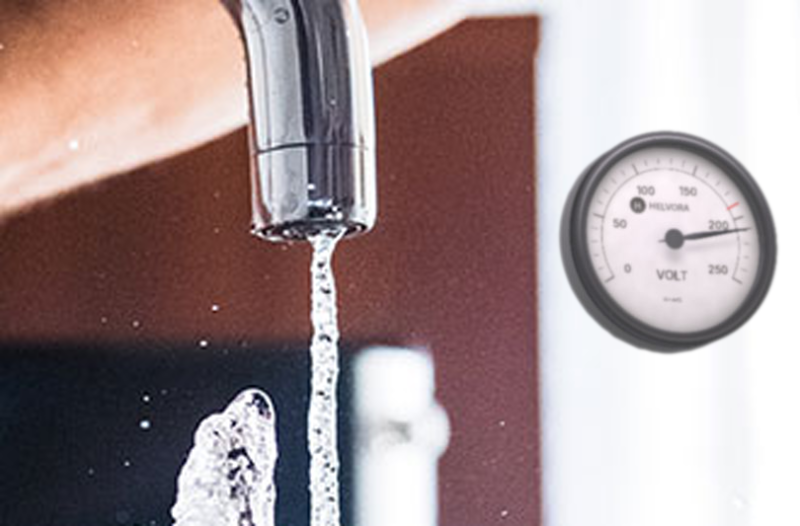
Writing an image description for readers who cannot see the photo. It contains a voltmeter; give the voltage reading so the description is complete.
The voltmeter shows 210 V
